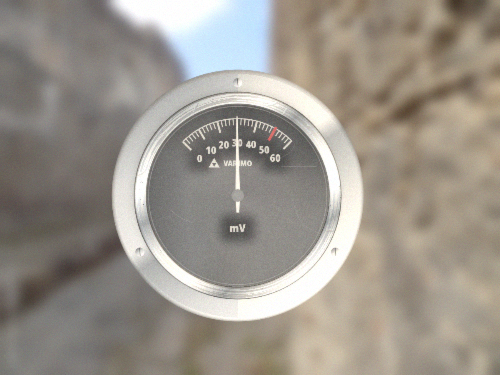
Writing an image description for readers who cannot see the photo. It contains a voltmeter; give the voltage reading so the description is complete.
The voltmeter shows 30 mV
